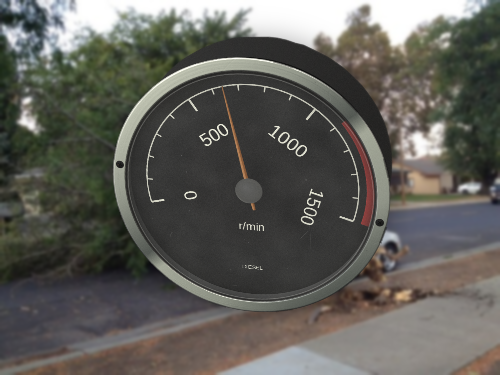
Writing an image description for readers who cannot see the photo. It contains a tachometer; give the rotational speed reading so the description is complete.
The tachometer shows 650 rpm
